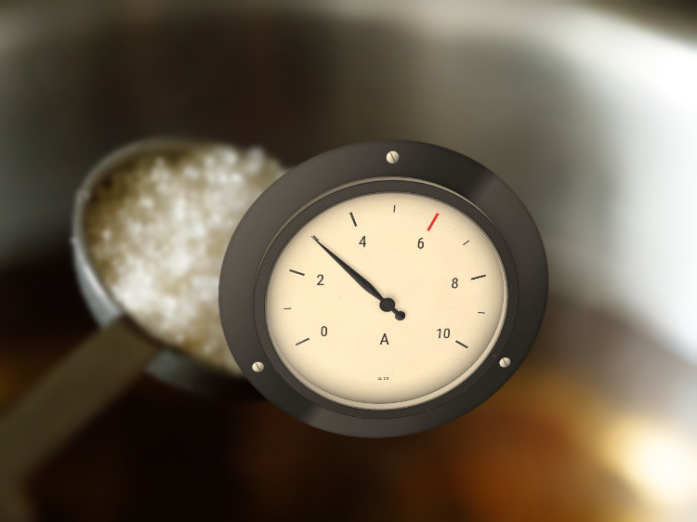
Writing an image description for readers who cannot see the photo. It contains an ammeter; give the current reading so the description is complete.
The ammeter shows 3 A
